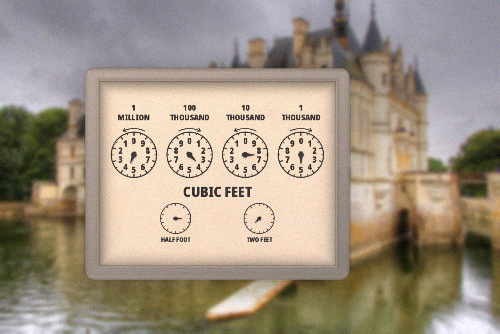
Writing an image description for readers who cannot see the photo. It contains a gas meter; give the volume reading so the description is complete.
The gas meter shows 437500 ft³
